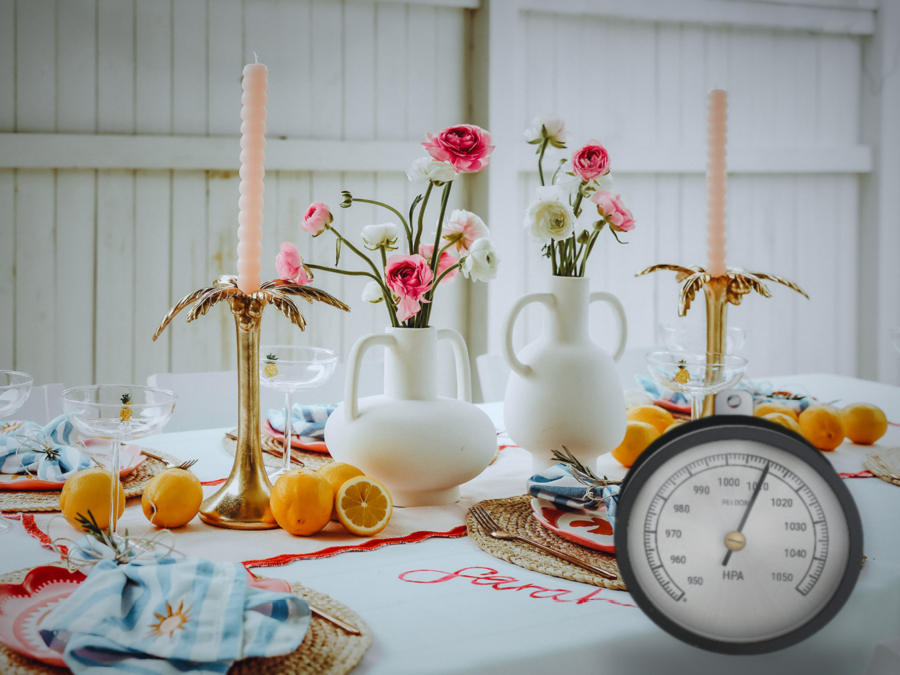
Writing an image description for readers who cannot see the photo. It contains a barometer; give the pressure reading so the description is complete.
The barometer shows 1010 hPa
